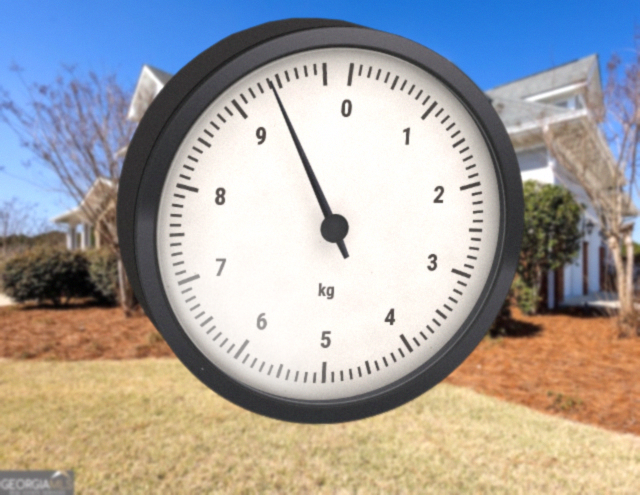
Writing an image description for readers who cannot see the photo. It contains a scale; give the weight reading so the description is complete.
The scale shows 9.4 kg
